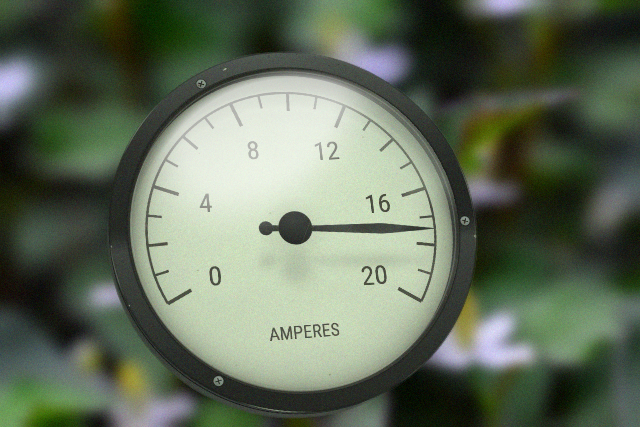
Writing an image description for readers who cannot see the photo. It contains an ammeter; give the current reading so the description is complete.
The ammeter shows 17.5 A
